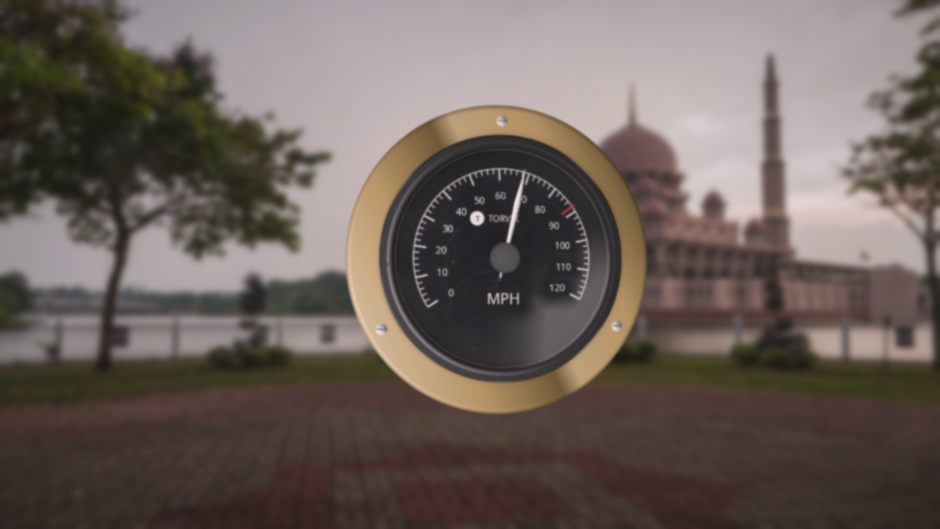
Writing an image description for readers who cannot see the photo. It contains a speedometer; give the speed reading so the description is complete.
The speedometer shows 68 mph
